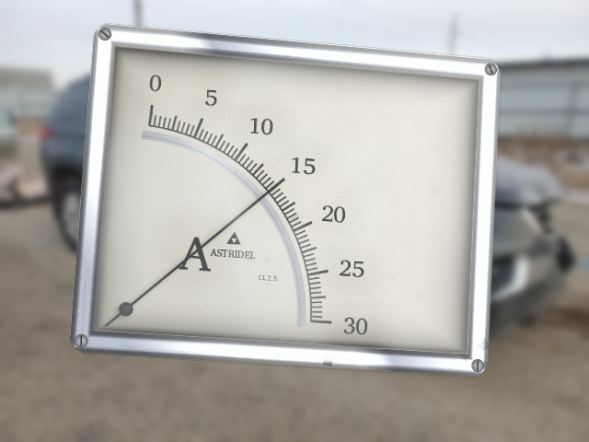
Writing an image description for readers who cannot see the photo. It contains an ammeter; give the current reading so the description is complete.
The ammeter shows 15 A
